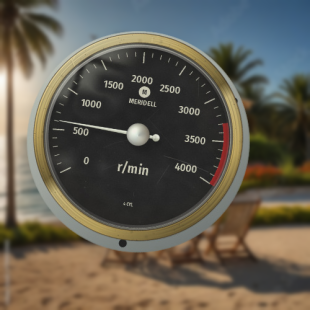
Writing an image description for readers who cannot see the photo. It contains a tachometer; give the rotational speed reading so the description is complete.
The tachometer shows 600 rpm
